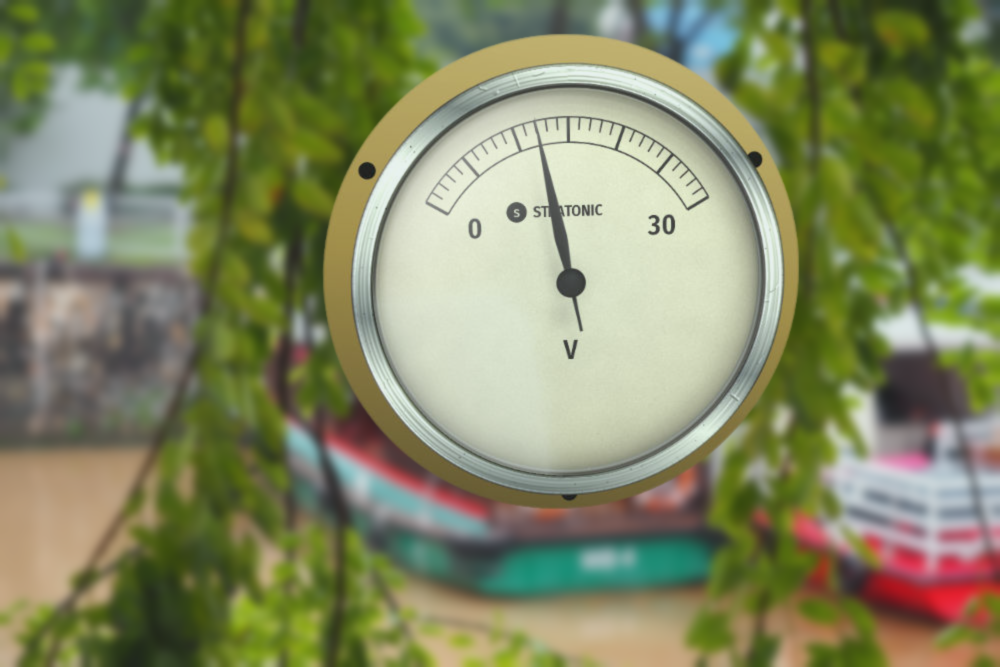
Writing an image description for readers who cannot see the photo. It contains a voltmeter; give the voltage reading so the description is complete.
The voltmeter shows 12 V
